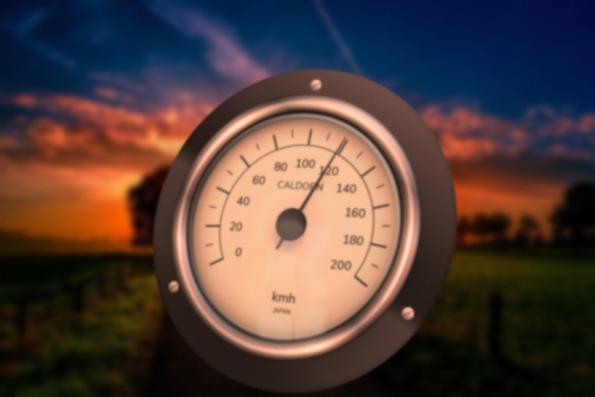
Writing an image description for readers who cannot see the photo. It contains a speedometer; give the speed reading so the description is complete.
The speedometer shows 120 km/h
